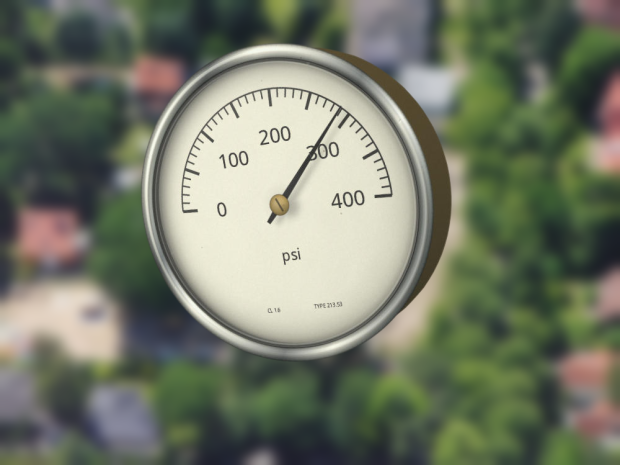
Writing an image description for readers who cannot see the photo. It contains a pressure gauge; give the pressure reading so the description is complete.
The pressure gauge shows 290 psi
